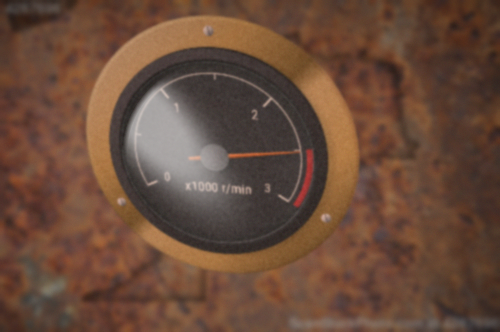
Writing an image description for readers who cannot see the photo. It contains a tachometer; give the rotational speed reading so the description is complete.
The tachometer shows 2500 rpm
